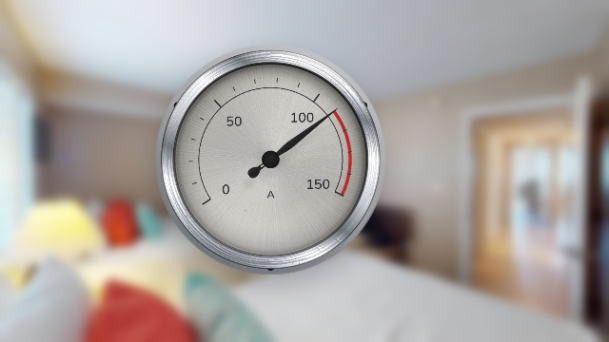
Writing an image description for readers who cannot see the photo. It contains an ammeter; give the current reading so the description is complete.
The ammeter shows 110 A
